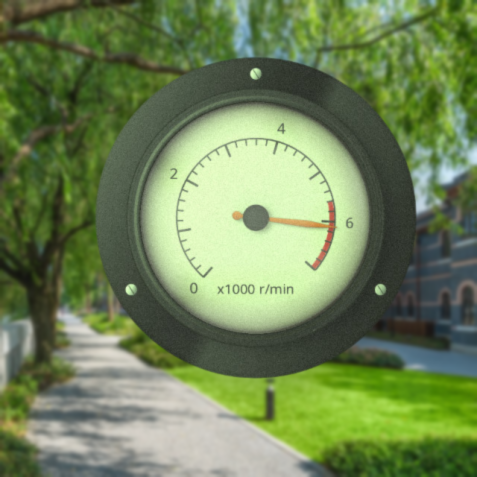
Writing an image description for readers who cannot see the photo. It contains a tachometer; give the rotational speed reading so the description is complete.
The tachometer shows 6100 rpm
